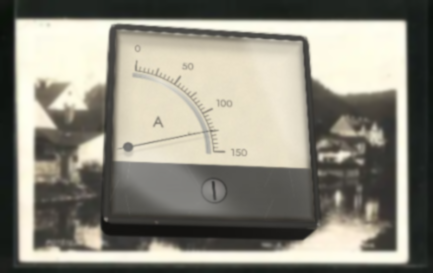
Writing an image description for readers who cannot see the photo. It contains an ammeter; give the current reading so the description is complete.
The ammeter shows 125 A
